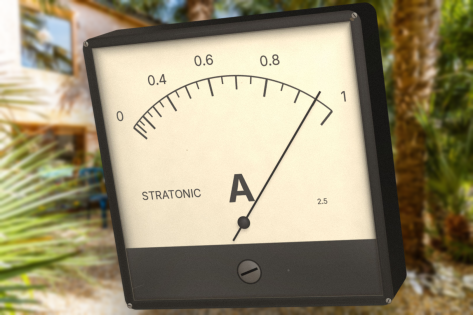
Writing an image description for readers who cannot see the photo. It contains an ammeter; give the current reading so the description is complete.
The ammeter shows 0.95 A
